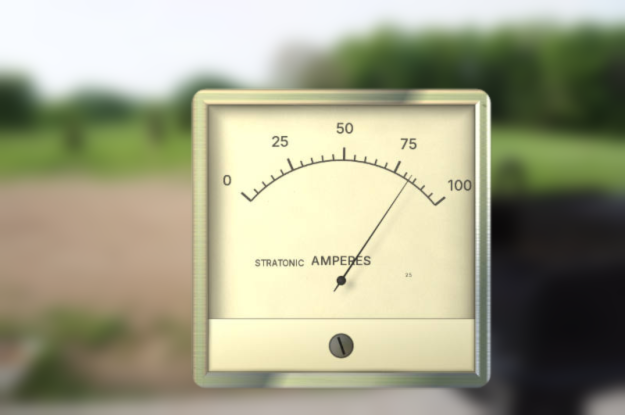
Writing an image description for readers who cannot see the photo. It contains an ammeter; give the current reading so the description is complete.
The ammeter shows 82.5 A
